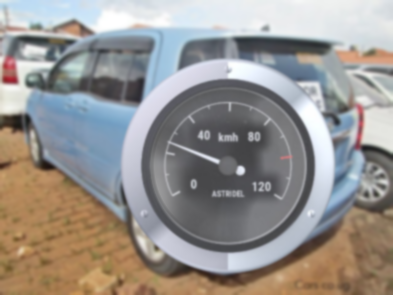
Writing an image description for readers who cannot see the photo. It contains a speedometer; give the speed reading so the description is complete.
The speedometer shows 25 km/h
